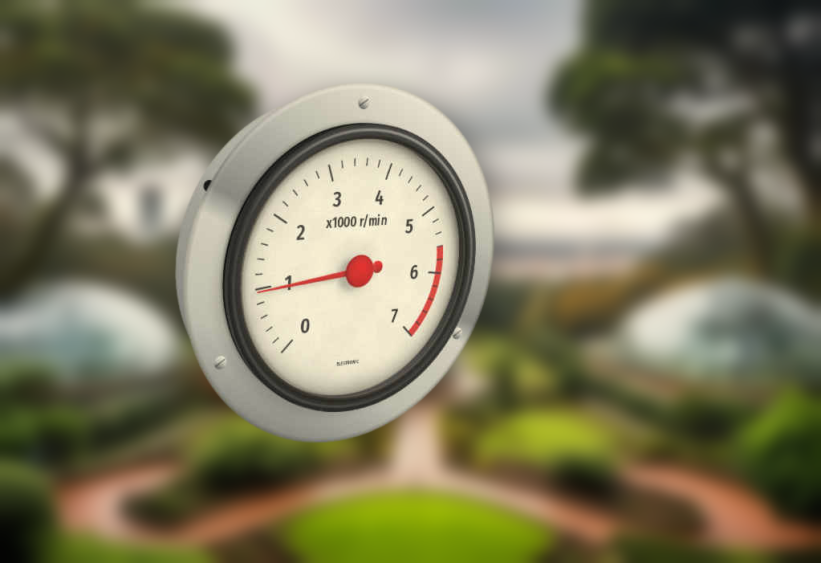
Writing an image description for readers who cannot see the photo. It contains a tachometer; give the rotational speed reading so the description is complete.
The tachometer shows 1000 rpm
